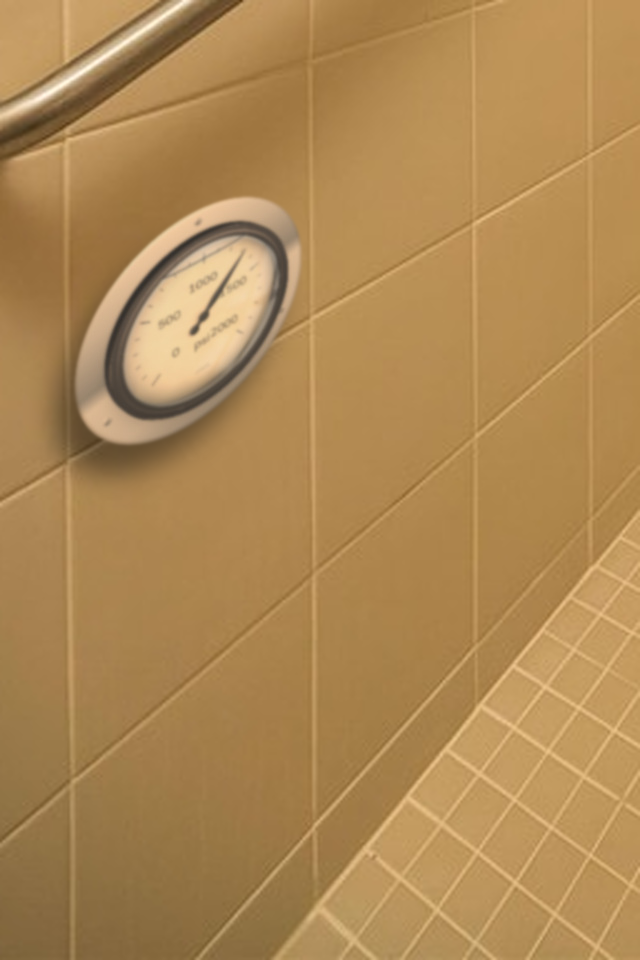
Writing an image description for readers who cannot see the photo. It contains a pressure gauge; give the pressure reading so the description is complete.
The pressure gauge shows 1300 psi
